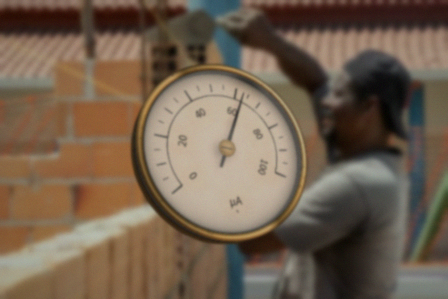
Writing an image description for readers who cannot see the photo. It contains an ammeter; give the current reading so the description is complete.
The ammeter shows 62.5 µA
